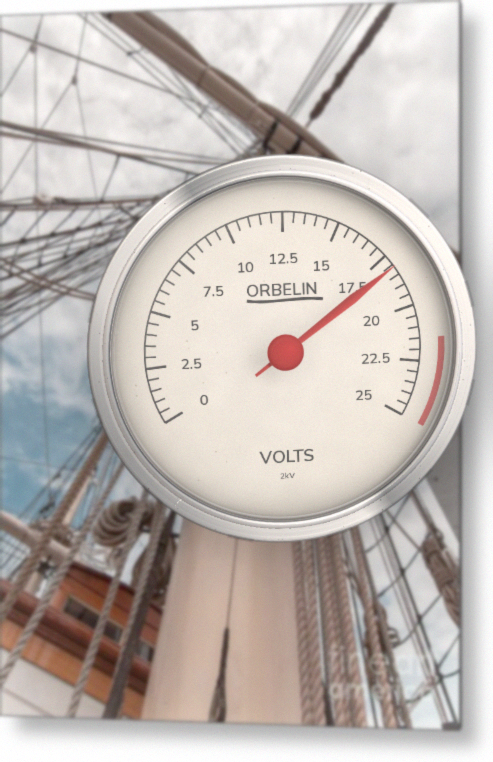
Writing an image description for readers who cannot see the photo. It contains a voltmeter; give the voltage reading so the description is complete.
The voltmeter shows 18 V
